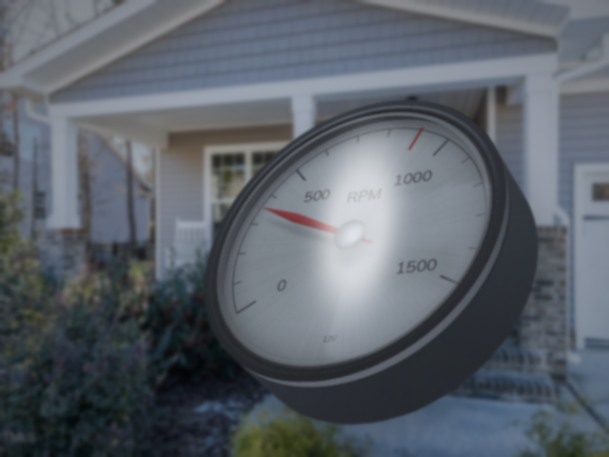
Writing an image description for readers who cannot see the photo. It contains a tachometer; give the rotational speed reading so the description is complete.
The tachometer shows 350 rpm
